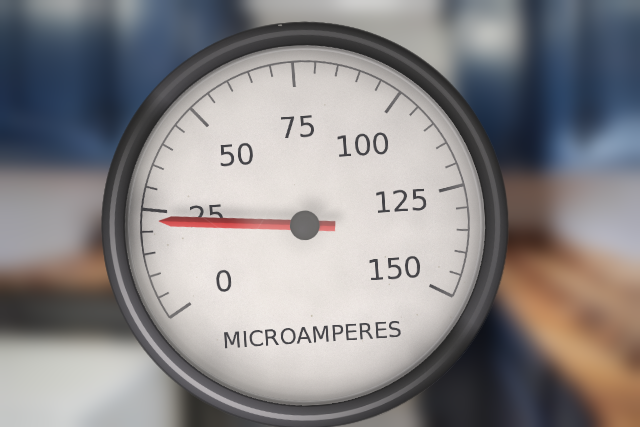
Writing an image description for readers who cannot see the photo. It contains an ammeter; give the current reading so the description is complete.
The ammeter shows 22.5 µA
